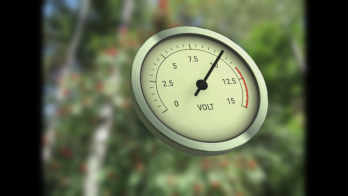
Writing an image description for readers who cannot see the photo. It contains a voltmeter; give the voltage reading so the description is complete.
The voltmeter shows 10 V
